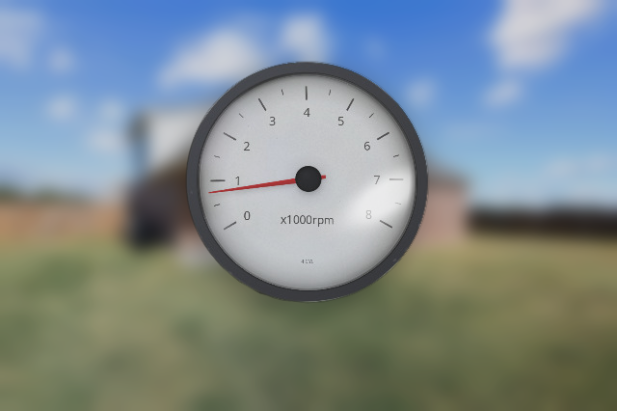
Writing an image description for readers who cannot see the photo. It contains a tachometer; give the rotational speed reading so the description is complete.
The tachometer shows 750 rpm
